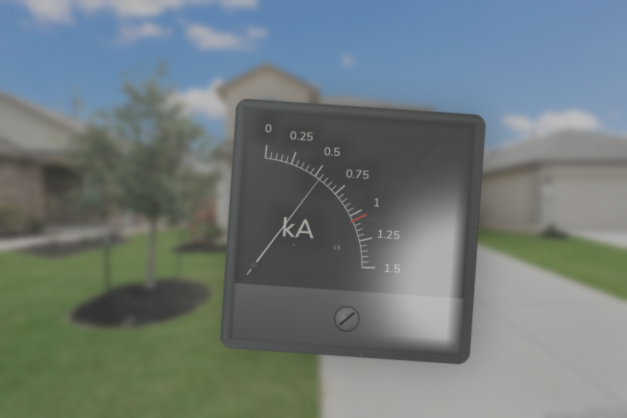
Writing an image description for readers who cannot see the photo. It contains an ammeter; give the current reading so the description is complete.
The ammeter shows 0.55 kA
